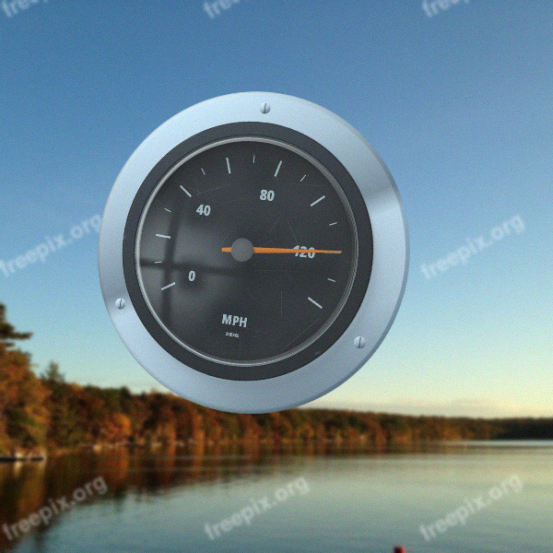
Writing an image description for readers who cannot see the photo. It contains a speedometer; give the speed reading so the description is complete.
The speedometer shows 120 mph
